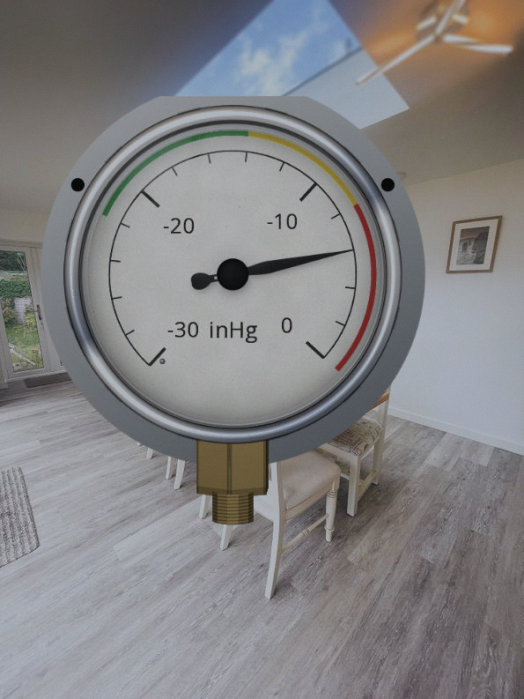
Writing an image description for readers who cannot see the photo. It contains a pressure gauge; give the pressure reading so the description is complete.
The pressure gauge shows -6 inHg
